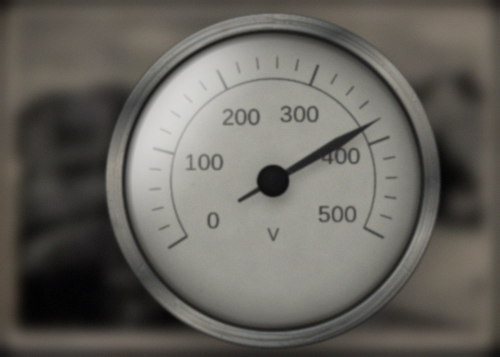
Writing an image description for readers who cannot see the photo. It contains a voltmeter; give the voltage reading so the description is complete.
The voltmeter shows 380 V
